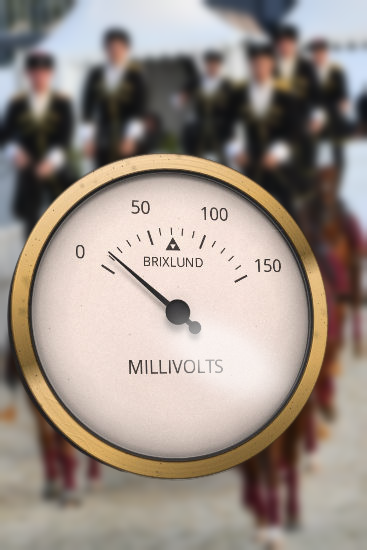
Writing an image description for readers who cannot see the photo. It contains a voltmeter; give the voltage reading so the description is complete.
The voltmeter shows 10 mV
